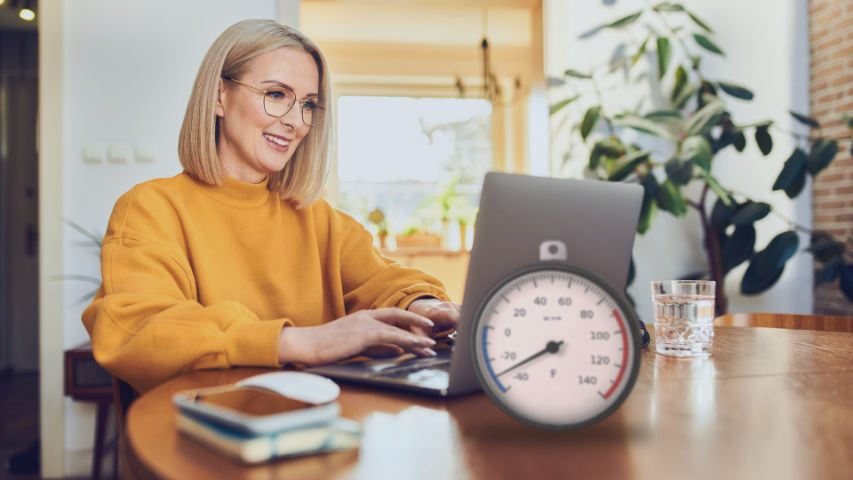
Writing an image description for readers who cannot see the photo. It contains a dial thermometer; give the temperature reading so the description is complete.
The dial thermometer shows -30 °F
